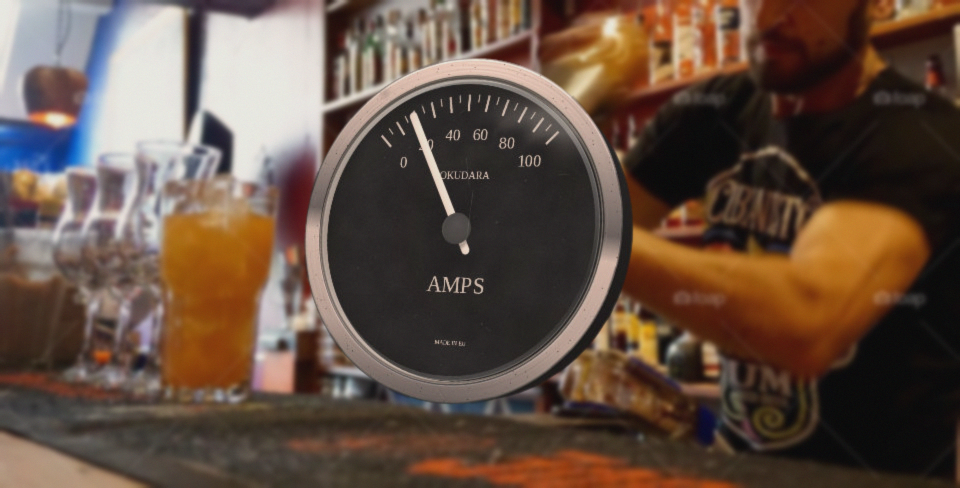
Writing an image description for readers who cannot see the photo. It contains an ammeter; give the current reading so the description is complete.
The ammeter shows 20 A
